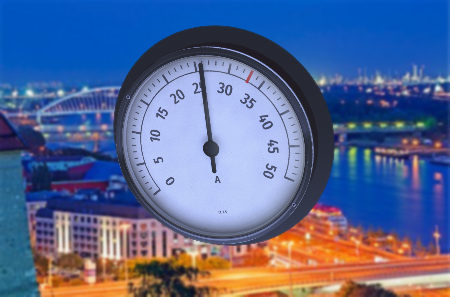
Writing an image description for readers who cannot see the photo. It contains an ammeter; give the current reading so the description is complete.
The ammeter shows 26 A
